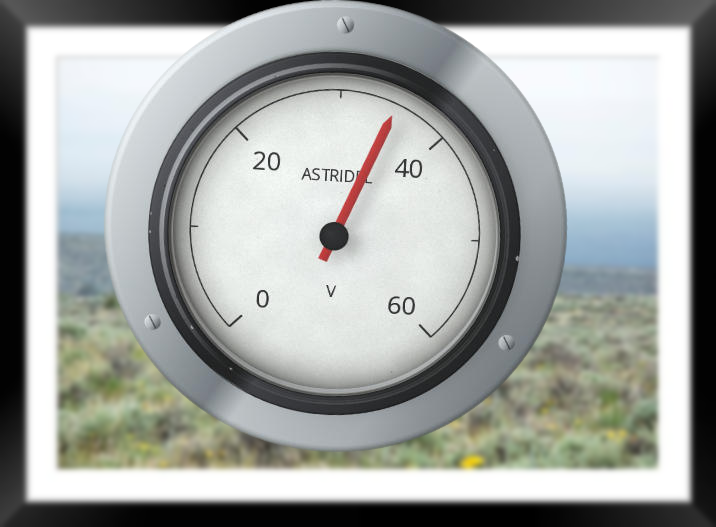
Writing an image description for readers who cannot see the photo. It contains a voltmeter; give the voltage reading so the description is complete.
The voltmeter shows 35 V
